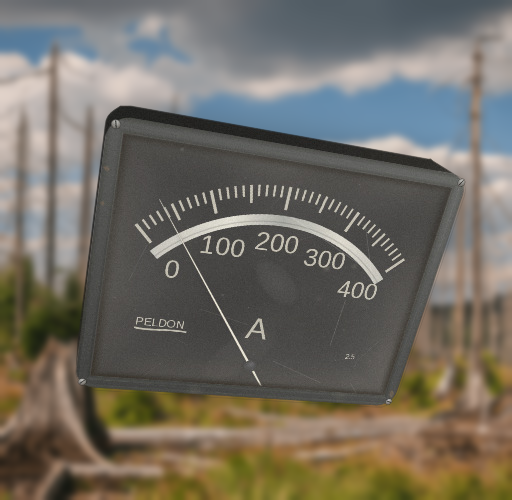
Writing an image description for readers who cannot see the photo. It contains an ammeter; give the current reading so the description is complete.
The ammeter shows 40 A
